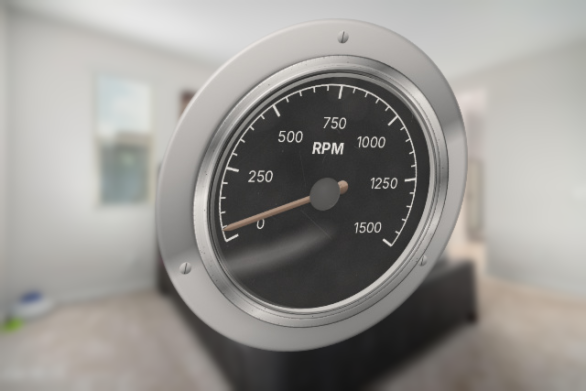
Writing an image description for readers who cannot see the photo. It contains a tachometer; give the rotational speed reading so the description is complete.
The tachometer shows 50 rpm
